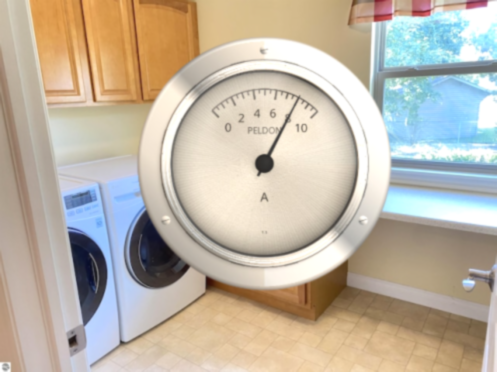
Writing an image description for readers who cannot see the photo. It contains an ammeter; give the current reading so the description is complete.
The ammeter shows 8 A
